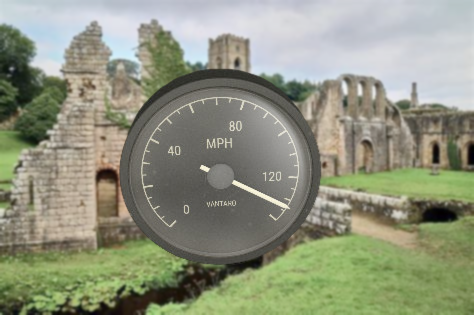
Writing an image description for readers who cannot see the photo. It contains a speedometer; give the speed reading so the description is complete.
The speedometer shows 132.5 mph
